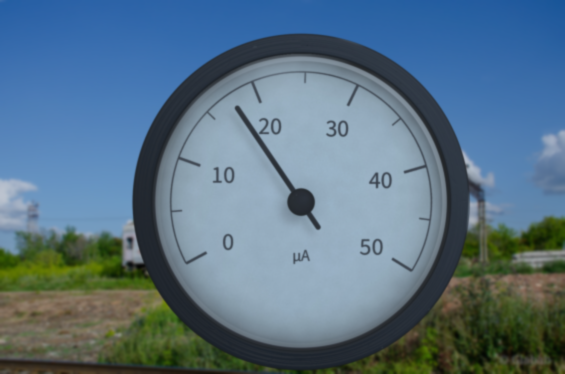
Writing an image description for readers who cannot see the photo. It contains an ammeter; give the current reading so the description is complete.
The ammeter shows 17.5 µA
